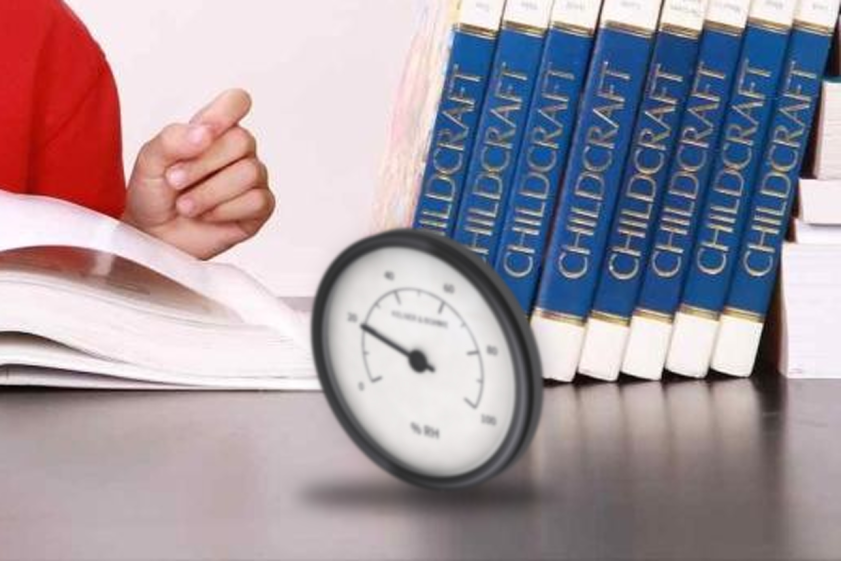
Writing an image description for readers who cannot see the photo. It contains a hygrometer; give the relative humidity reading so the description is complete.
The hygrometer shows 20 %
